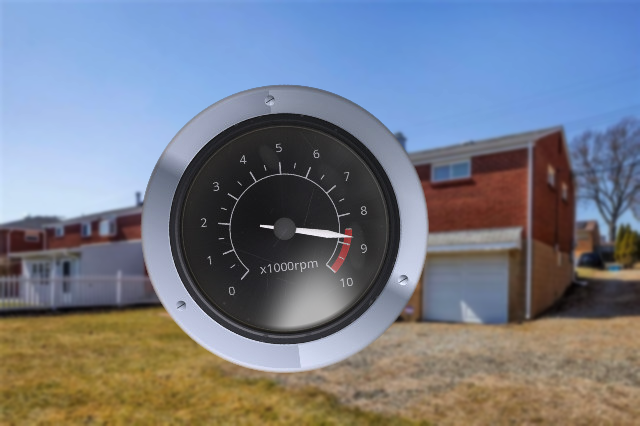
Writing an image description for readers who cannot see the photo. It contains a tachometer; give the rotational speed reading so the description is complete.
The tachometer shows 8750 rpm
